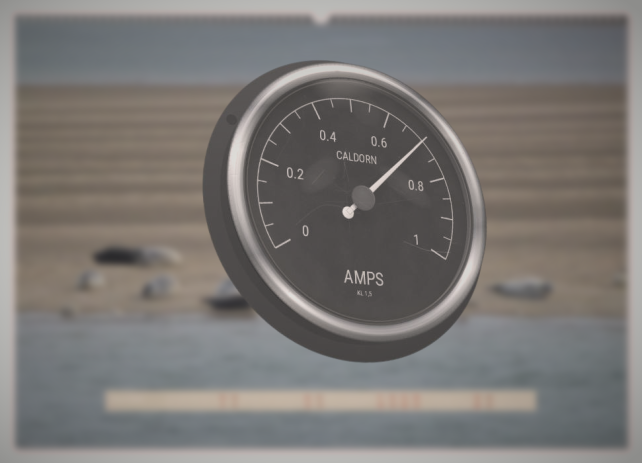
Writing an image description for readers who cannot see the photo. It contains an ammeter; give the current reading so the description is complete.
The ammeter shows 0.7 A
